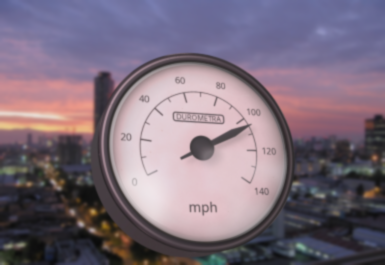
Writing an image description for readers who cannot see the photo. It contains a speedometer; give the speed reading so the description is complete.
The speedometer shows 105 mph
